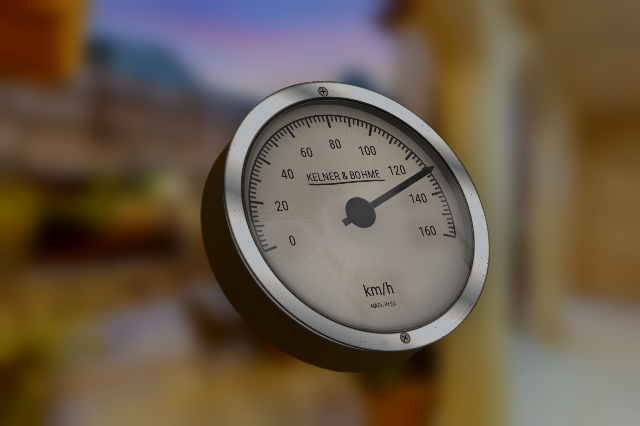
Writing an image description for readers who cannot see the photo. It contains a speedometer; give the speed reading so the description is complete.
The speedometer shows 130 km/h
